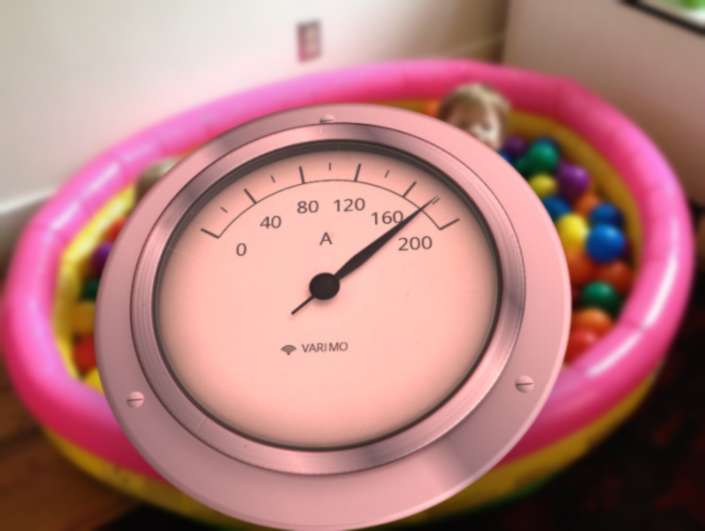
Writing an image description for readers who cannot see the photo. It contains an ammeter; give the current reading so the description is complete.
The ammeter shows 180 A
